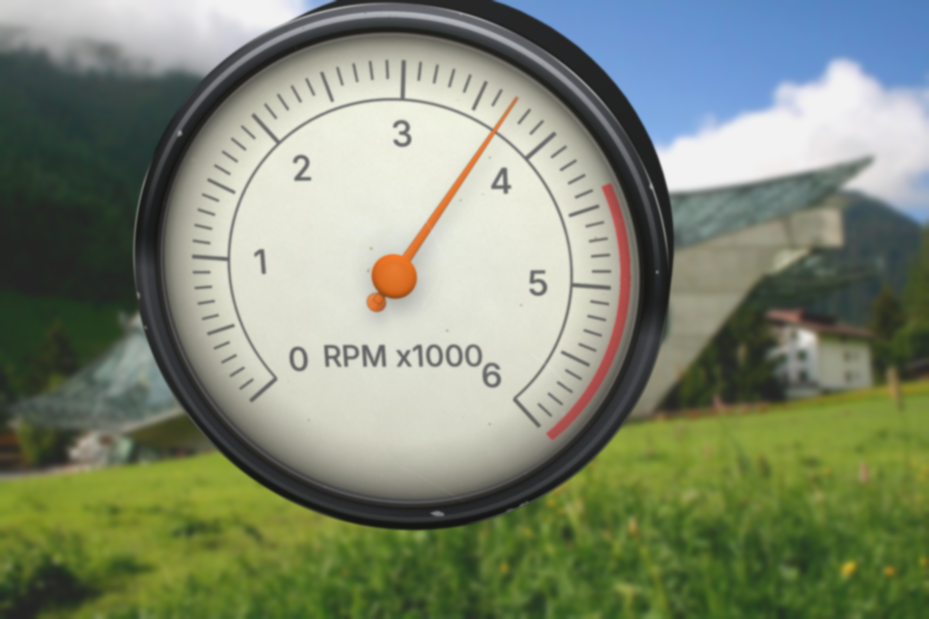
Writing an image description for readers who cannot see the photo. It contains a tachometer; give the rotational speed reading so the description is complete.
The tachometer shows 3700 rpm
